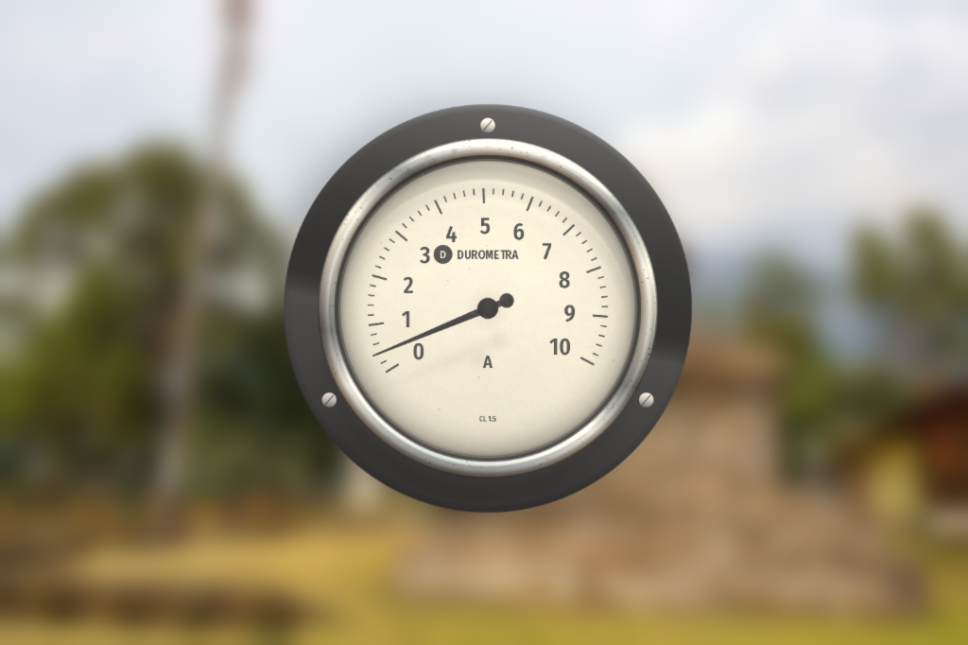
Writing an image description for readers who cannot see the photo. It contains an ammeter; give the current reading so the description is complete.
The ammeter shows 0.4 A
